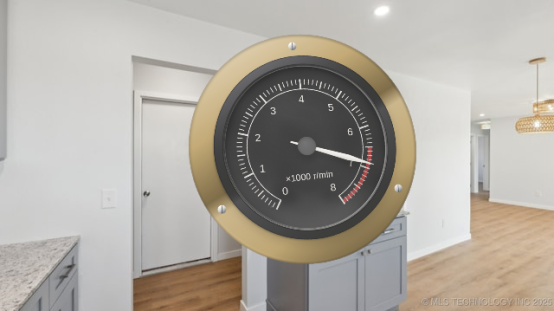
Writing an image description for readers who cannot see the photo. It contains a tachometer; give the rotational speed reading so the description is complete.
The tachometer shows 6900 rpm
